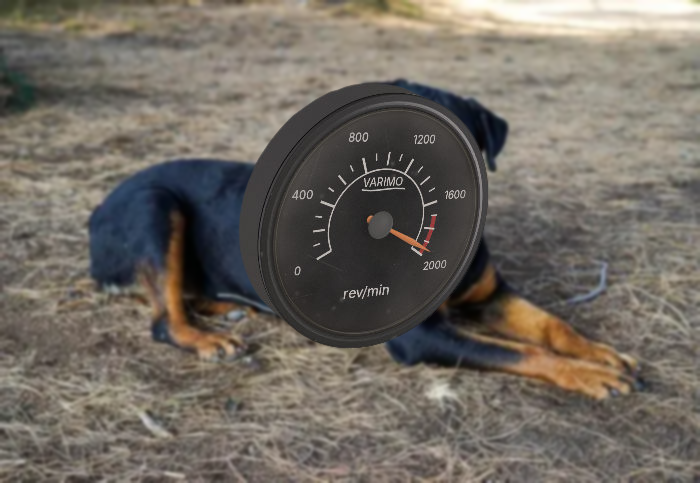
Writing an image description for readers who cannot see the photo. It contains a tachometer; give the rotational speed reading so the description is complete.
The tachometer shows 1950 rpm
